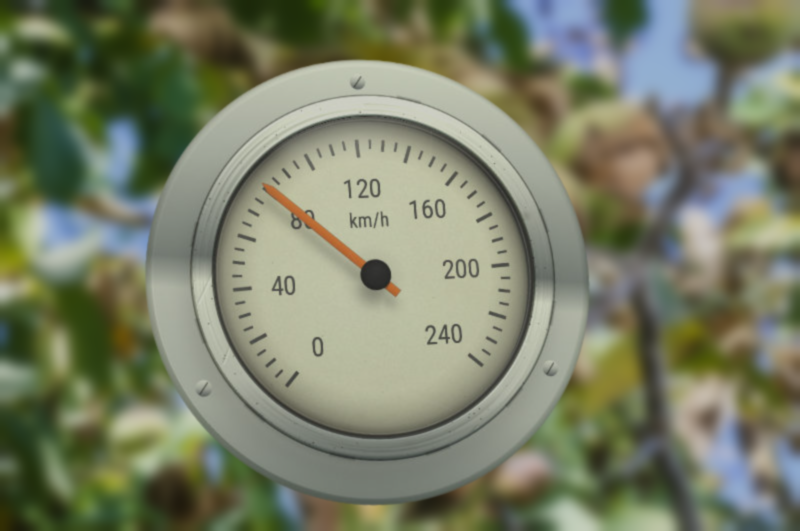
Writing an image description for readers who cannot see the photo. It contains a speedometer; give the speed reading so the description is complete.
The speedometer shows 80 km/h
